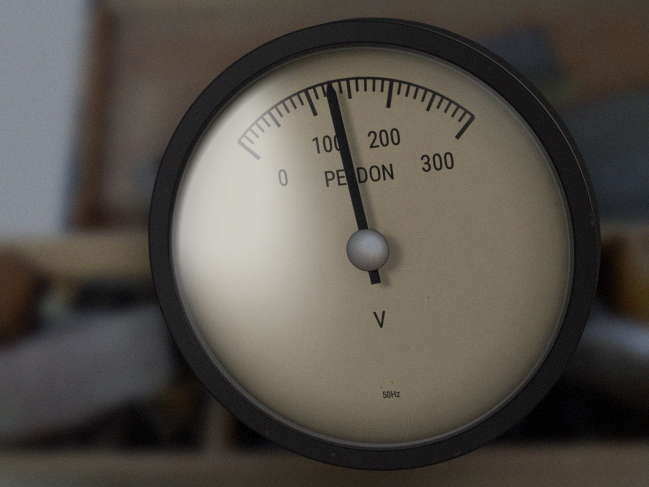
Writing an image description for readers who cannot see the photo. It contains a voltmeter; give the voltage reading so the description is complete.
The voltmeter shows 130 V
